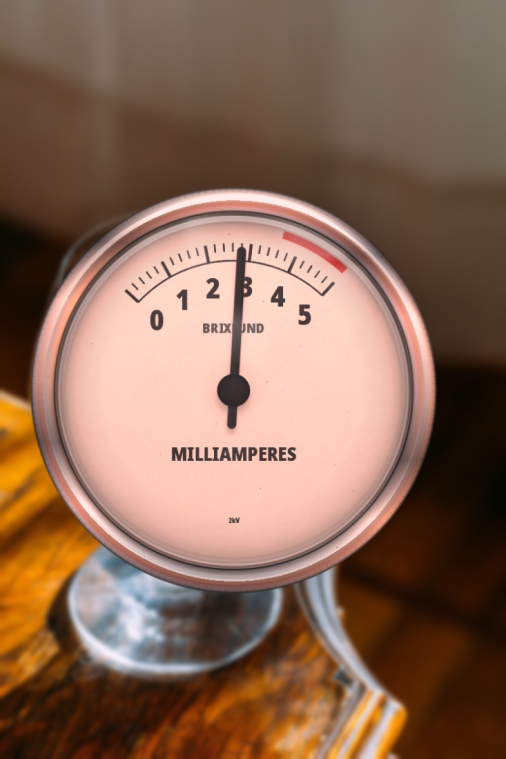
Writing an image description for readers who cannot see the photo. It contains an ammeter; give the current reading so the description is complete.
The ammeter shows 2.8 mA
